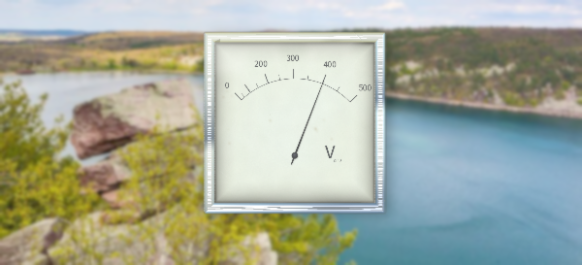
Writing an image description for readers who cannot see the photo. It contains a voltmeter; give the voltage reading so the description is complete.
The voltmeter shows 400 V
